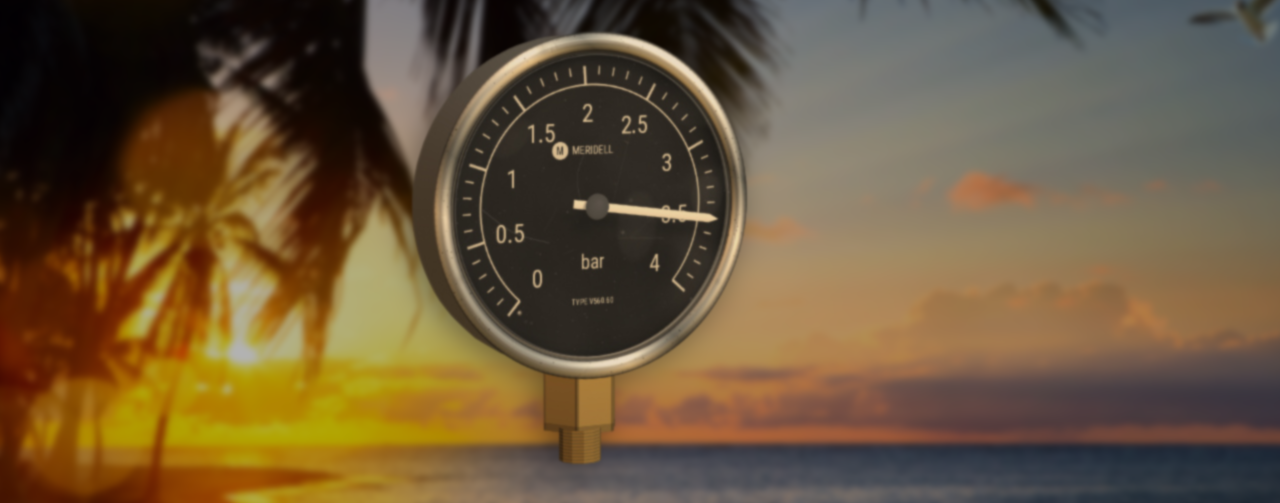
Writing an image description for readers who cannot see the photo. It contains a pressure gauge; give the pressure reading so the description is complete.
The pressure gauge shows 3.5 bar
